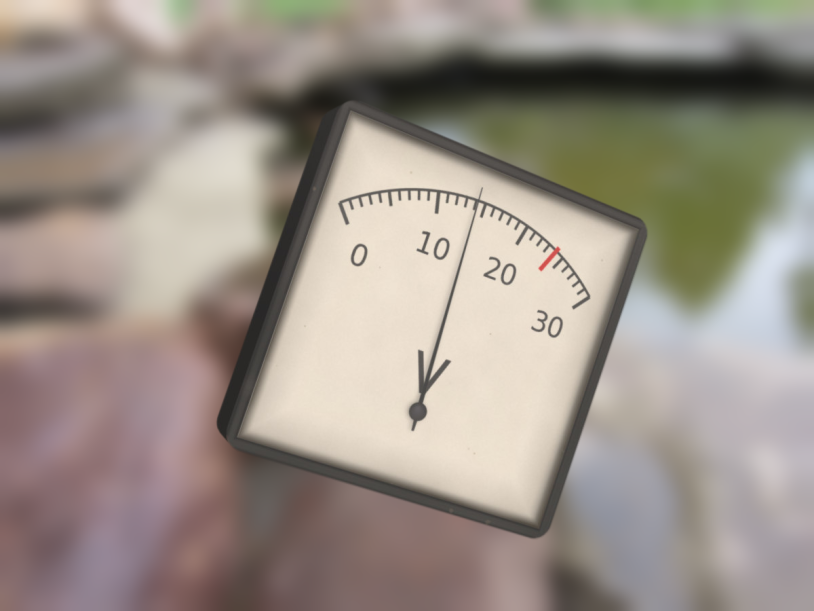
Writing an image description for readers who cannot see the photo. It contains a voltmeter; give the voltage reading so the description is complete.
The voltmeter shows 14 V
